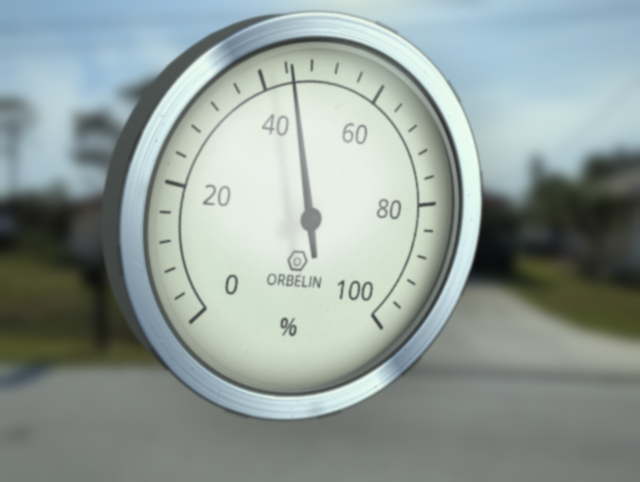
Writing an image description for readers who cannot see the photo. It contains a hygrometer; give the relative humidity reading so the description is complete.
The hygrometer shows 44 %
